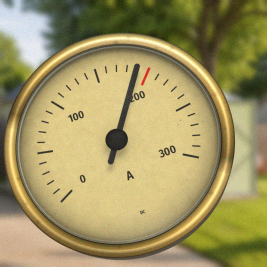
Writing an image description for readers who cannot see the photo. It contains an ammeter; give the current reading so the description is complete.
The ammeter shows 190 A
